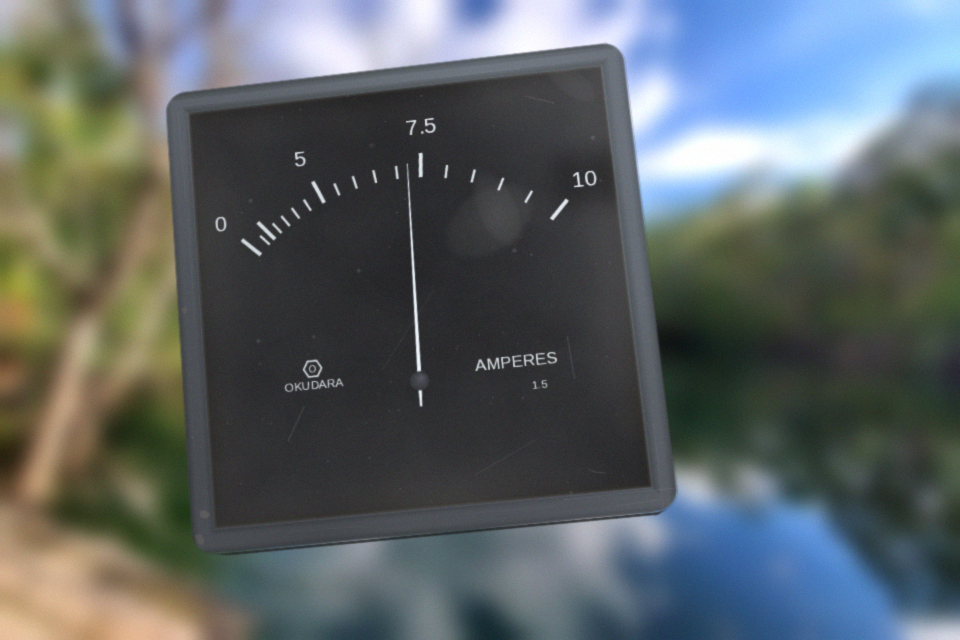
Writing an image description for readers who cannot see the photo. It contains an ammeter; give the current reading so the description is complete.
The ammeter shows 7.25 A
